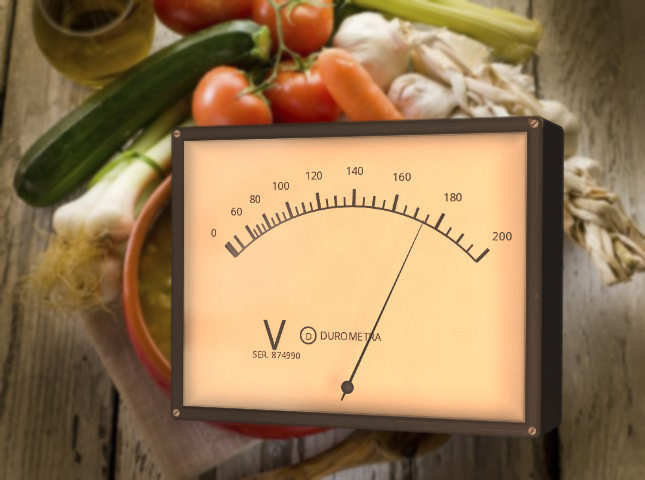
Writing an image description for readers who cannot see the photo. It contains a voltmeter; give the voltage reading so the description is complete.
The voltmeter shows 175 V
